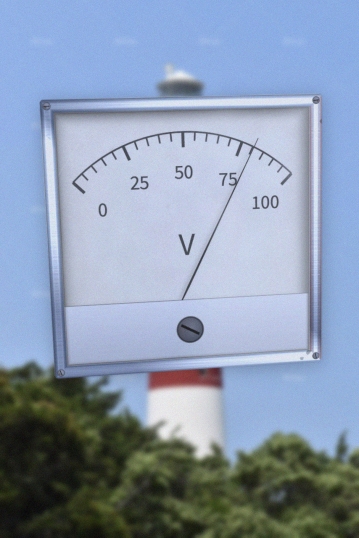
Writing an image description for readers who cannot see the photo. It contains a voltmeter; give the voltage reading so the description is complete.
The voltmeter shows 80 V
